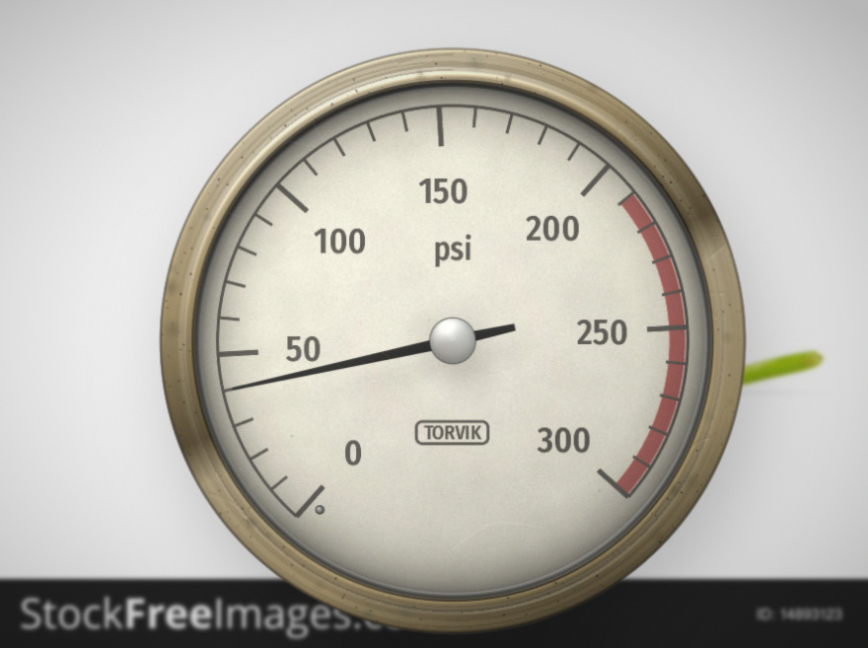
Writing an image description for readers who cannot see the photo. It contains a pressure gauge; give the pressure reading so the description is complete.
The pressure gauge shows 40 psi
